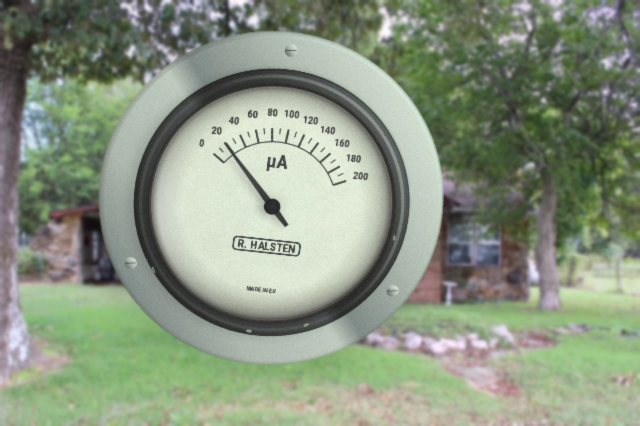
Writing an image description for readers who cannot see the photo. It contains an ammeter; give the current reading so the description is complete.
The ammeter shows 20 µA
